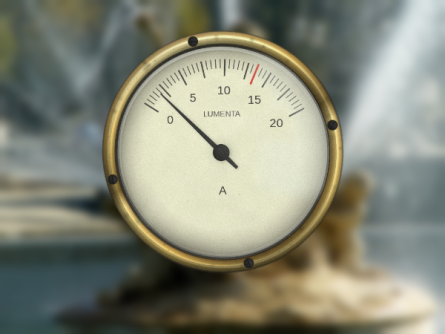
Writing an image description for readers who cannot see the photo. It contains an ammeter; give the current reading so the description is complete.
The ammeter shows 2 A
